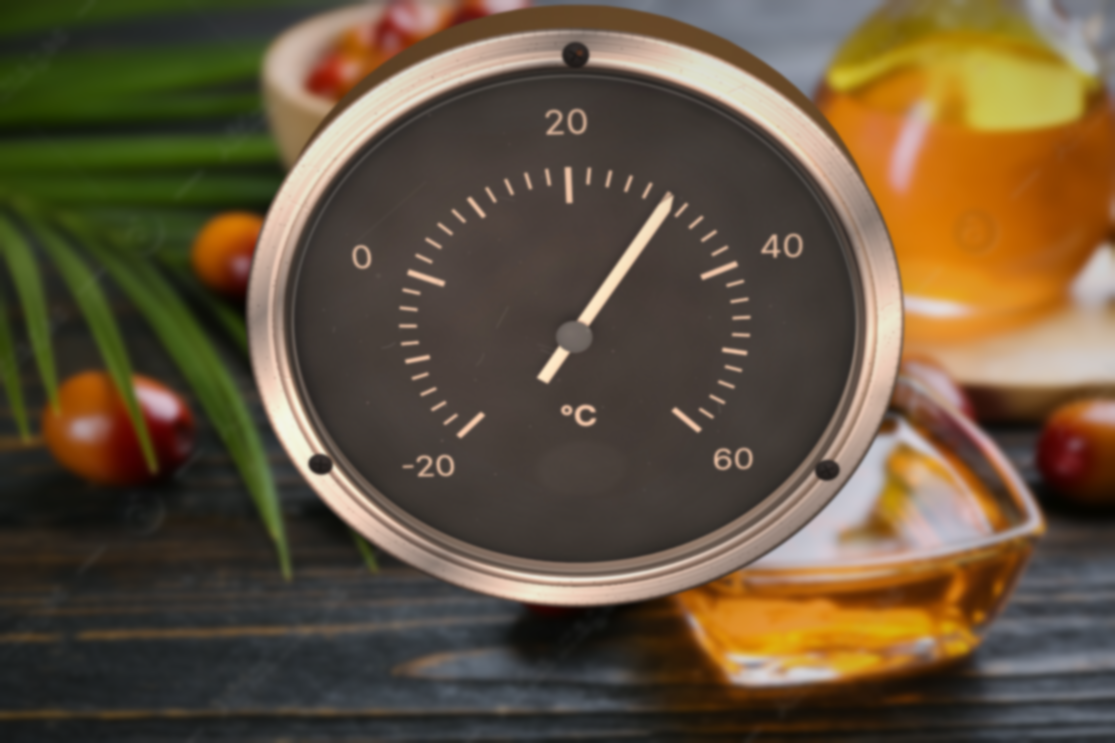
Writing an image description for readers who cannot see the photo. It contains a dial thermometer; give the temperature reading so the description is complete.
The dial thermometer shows 30 °C
